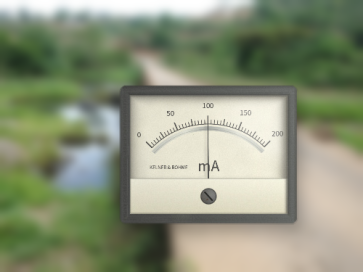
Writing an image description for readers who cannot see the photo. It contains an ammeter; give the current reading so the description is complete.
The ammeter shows 100 mA
